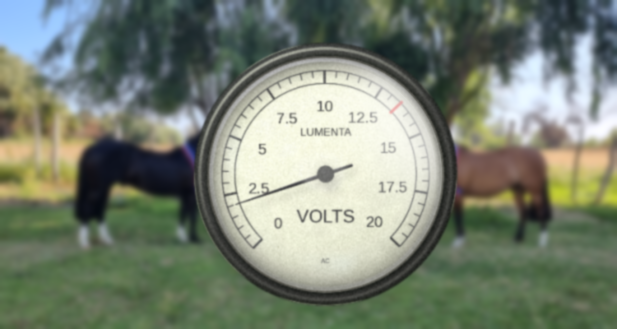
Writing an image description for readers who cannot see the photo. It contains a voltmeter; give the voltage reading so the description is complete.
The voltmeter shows 2 V
